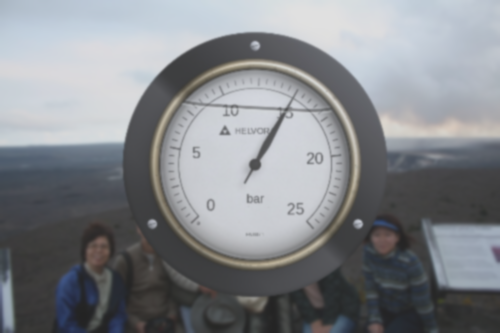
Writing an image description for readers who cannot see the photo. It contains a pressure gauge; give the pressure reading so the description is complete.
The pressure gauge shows 15 bar
